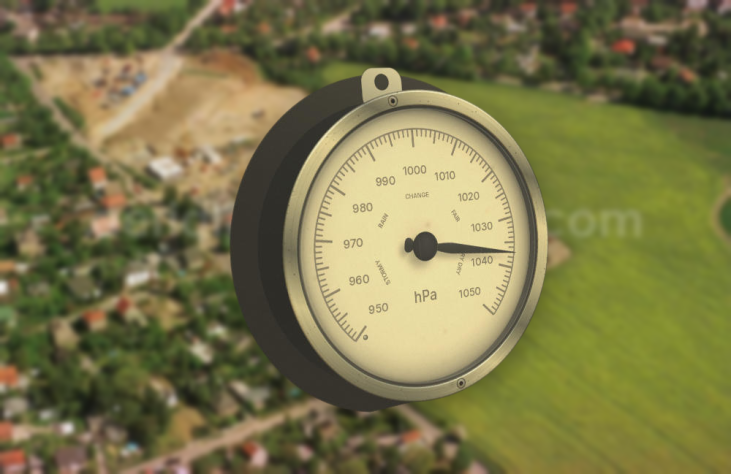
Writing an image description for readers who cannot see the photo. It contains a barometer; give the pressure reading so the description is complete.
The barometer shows 1037 hPa
